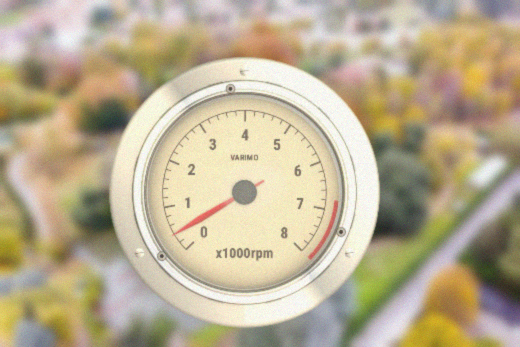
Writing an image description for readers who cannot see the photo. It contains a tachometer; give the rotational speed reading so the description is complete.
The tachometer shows 400 rpm
